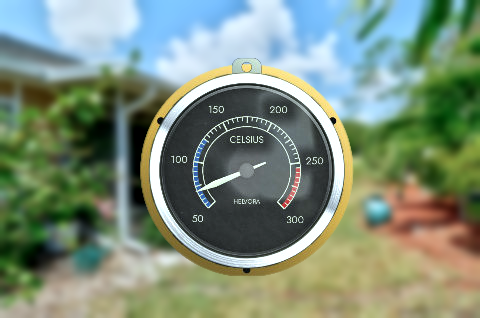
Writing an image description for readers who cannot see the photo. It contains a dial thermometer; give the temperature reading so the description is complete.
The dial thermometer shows 70 °C
